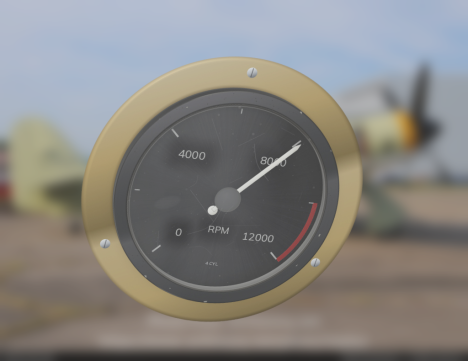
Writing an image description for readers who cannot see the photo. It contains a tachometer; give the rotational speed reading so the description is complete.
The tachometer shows 8000 rpm
